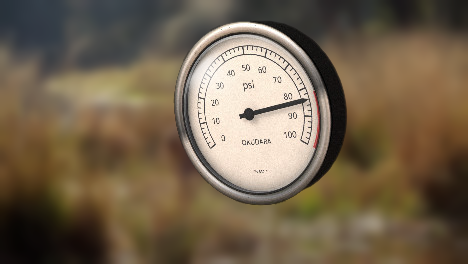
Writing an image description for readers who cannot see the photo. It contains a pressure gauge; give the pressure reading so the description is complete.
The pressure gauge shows 84 psi
